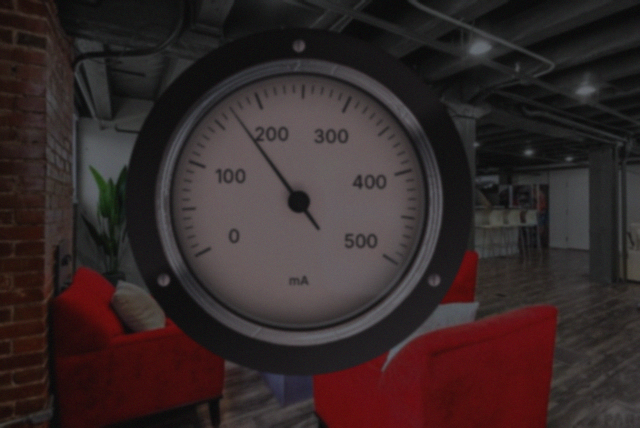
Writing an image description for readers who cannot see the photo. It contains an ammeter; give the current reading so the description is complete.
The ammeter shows 170 mA
